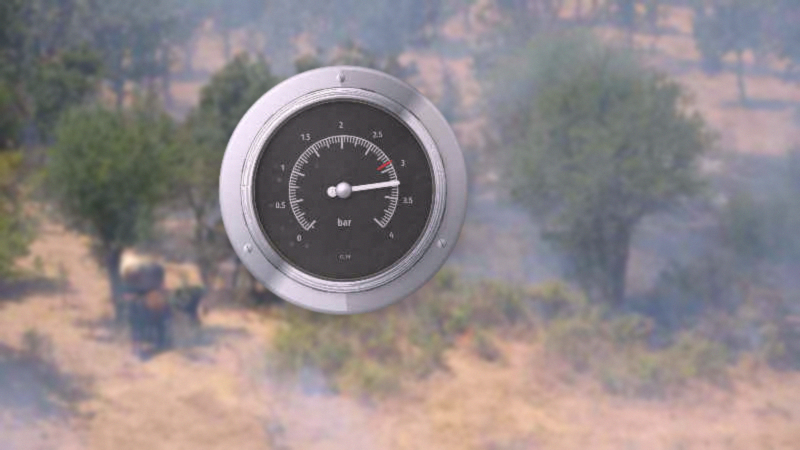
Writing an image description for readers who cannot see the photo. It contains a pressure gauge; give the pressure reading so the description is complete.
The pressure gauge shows 3.25 bar
